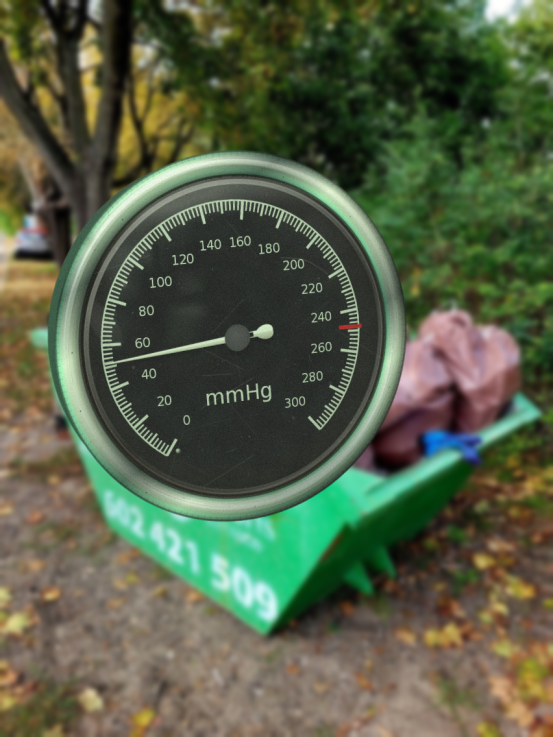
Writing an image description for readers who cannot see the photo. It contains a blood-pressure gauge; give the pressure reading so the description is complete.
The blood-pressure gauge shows 52 mmHg
